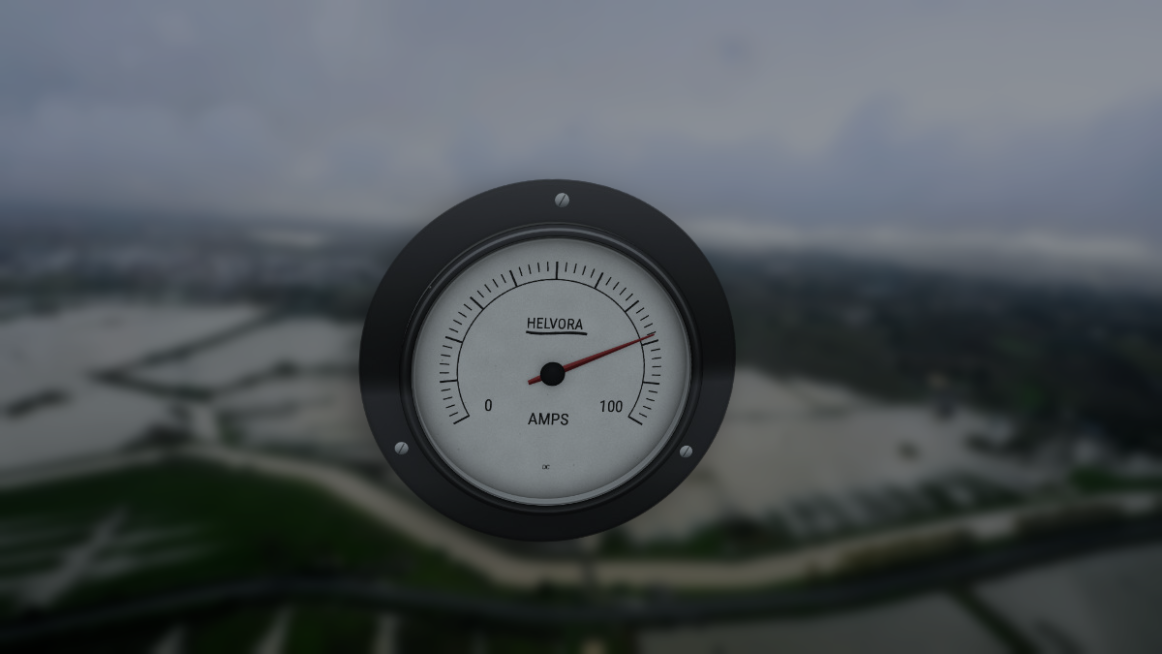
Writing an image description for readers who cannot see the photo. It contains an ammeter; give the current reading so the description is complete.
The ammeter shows 78 A
